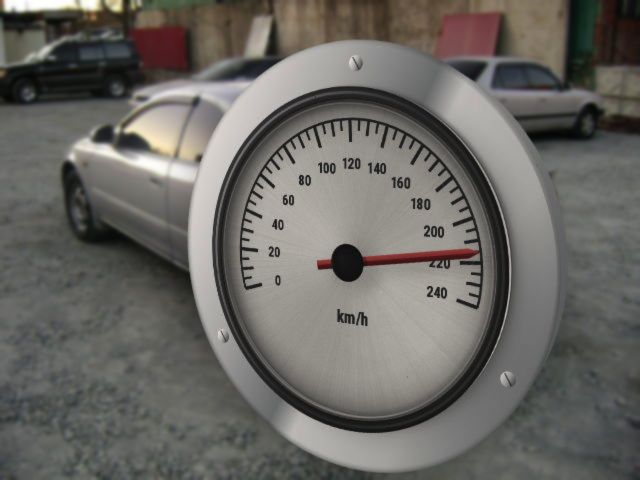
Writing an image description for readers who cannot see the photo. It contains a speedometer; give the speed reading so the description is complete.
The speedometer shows 215 km/h
